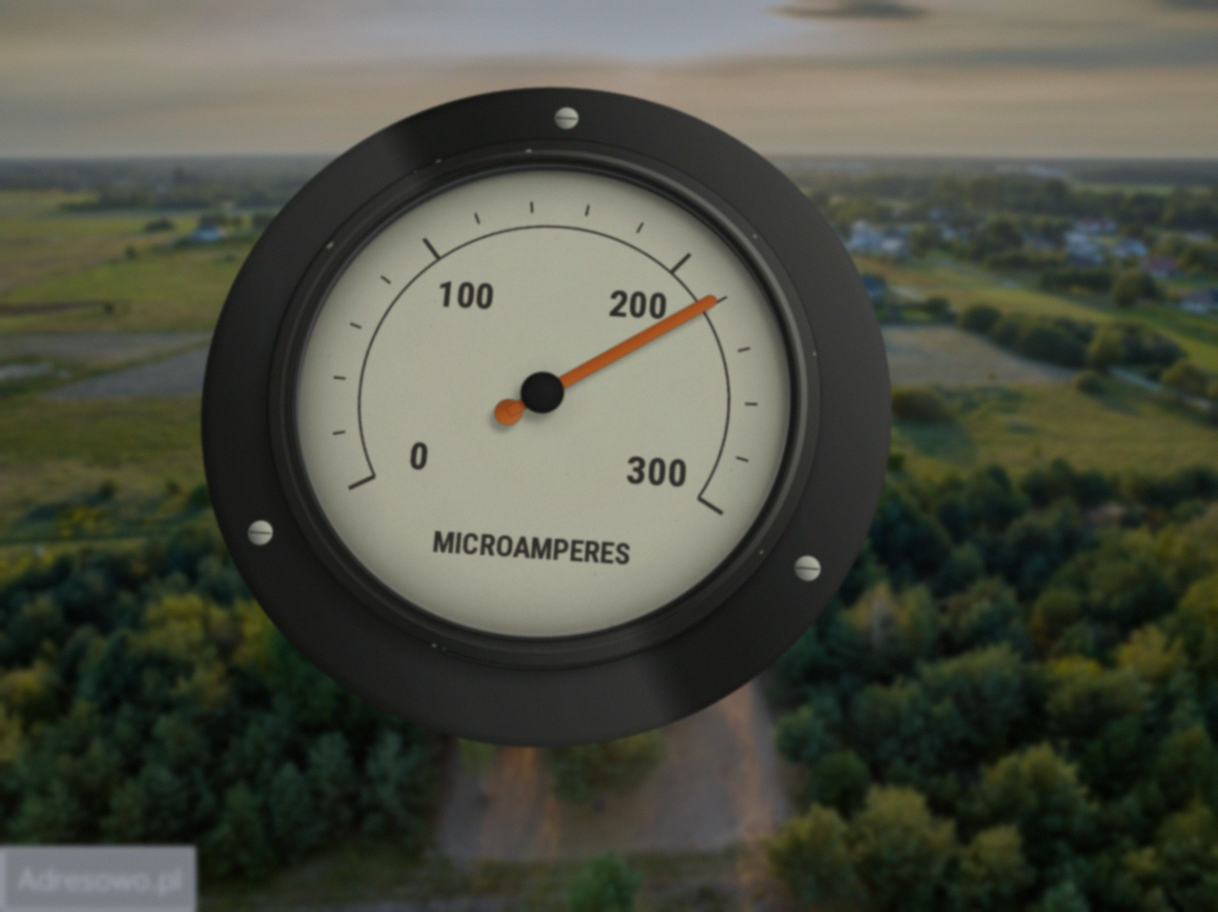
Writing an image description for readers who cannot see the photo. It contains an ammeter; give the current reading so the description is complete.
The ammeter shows 220 µA
